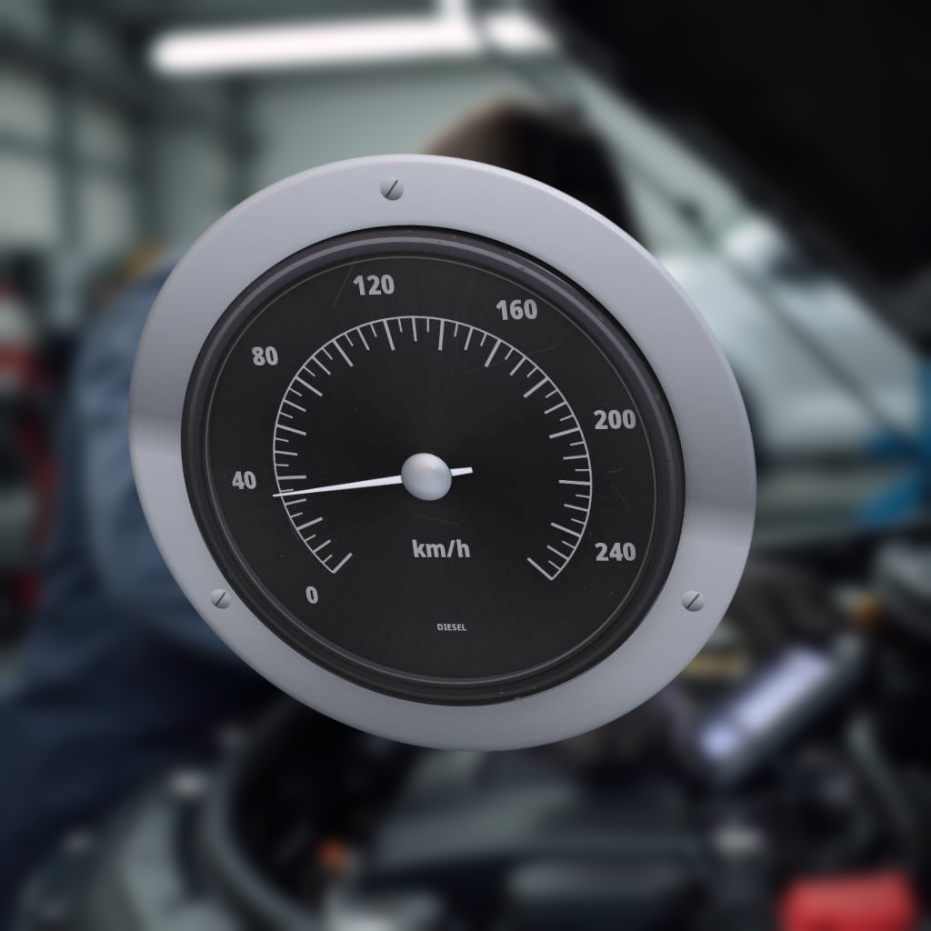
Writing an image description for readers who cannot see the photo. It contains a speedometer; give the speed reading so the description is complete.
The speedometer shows 35 km/h
